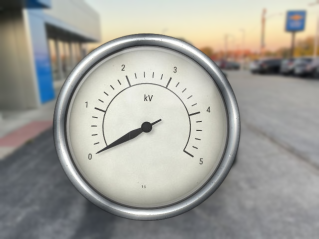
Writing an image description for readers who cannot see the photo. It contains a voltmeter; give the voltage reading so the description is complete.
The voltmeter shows 0 kV
